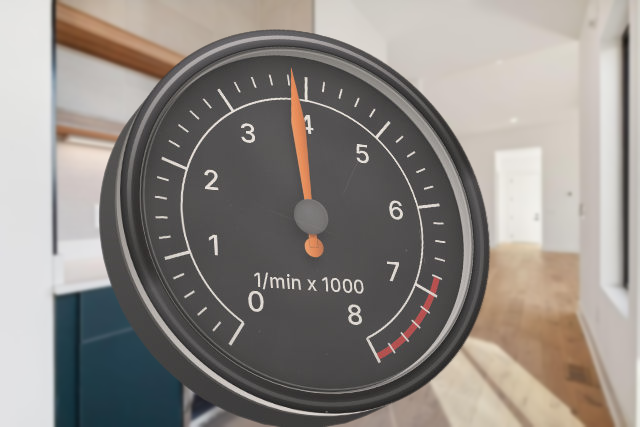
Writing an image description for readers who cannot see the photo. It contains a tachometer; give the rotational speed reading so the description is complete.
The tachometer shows 3800 rpm
